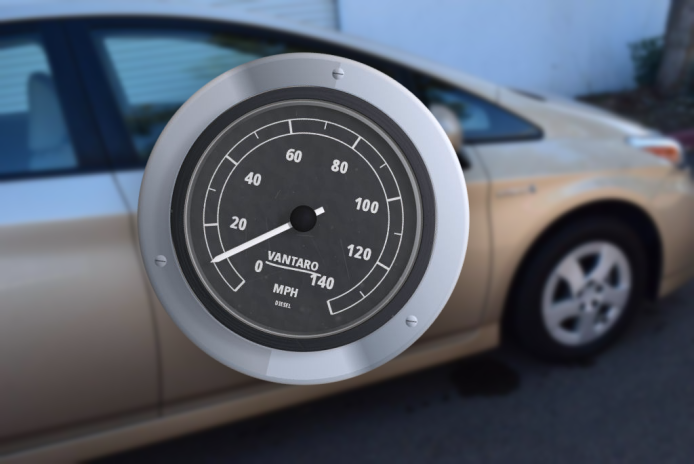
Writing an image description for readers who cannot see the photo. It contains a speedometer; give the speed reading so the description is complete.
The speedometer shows 10 mph
